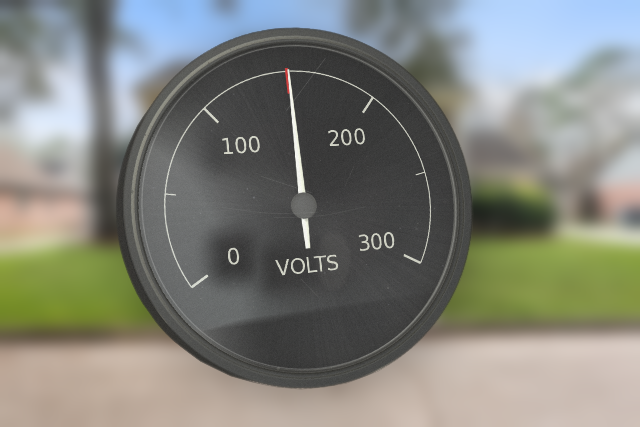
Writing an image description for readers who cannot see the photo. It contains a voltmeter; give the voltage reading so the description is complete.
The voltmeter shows 150 V
